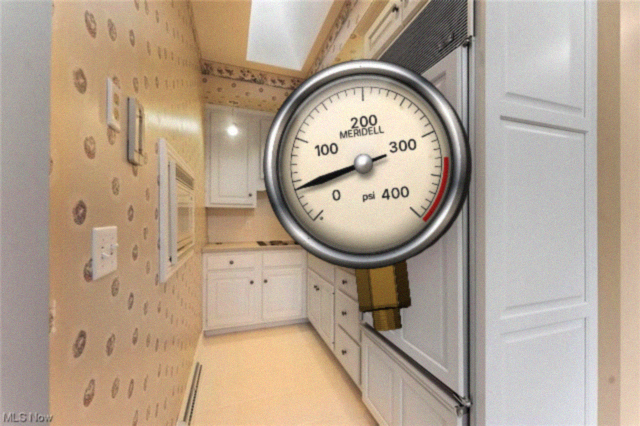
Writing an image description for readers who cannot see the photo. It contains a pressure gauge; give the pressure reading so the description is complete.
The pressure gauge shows 40 psi
